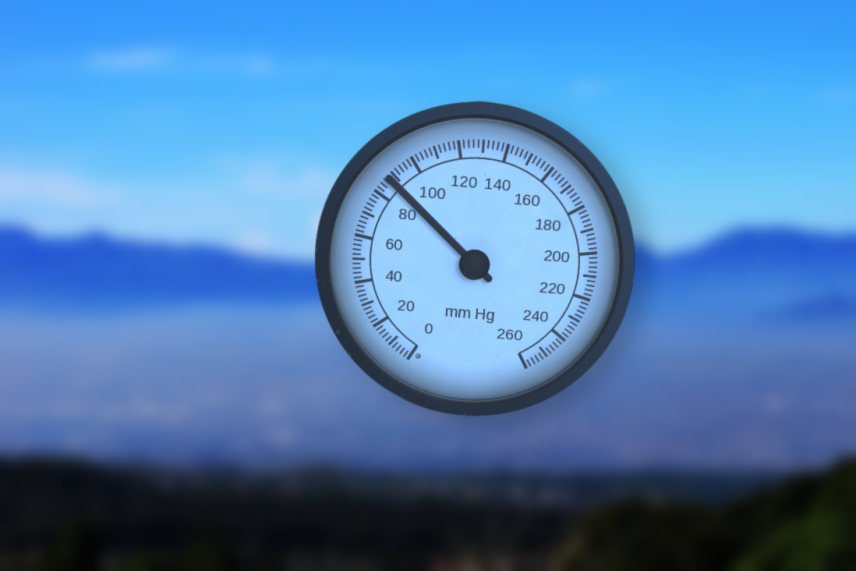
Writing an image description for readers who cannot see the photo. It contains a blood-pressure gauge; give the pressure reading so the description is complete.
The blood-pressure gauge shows 88 mmHg
